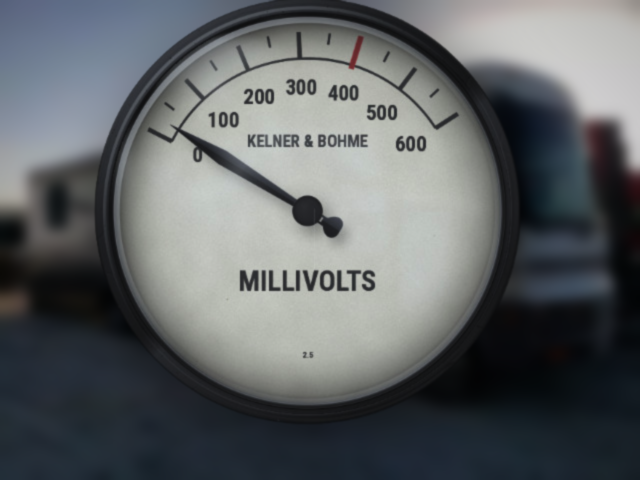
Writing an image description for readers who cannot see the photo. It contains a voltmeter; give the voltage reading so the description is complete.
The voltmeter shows 25 mV
